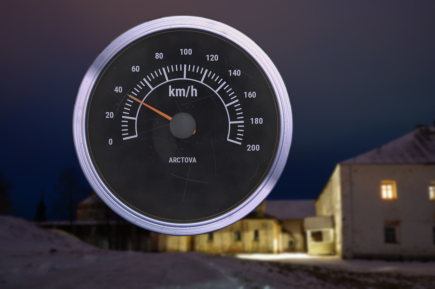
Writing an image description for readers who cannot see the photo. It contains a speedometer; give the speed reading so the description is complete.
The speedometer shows 40 km/h
